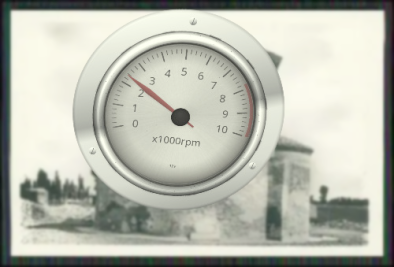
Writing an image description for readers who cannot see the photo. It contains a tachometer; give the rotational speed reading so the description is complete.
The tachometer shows 2400 rpm
